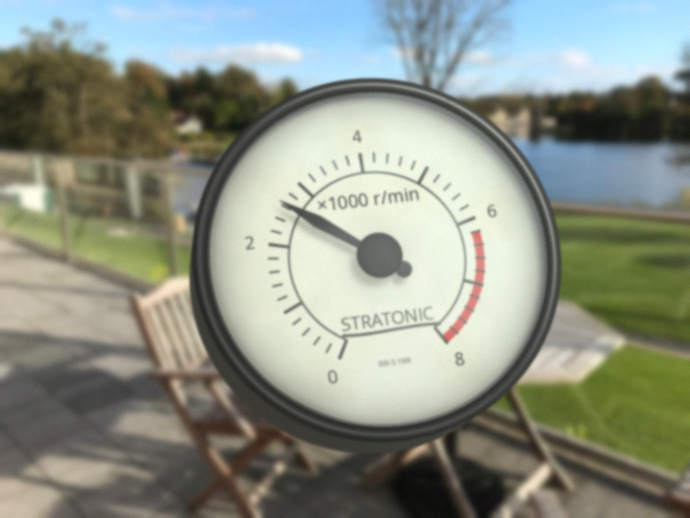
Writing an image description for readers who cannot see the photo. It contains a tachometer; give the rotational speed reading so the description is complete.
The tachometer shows 2600 rpm
